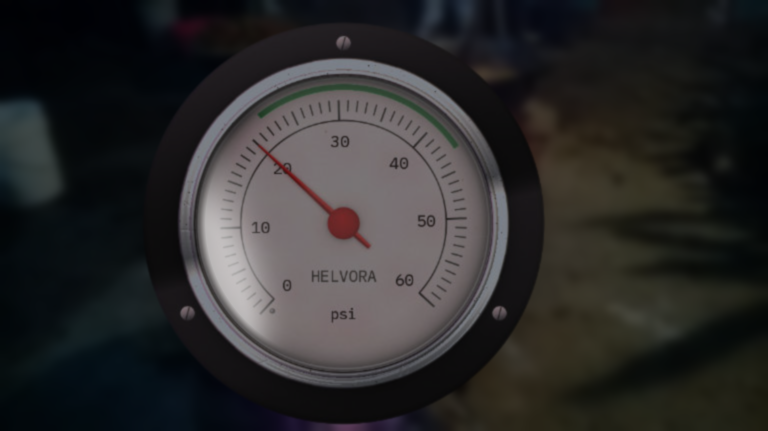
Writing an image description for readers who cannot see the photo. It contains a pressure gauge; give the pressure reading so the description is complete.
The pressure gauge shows 20 psi
